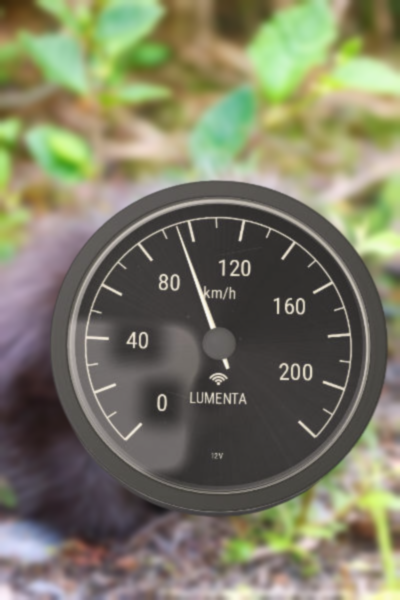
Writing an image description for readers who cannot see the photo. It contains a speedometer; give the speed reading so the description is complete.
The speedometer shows 95 km/h
